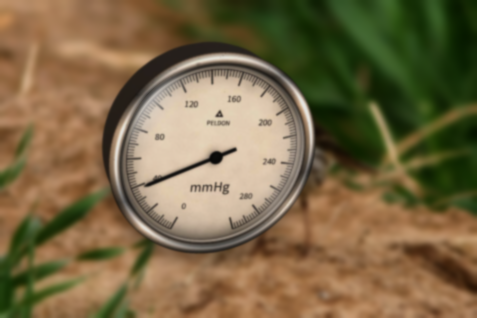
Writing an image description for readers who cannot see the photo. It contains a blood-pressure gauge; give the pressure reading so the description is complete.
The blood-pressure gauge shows 40 mmHg
